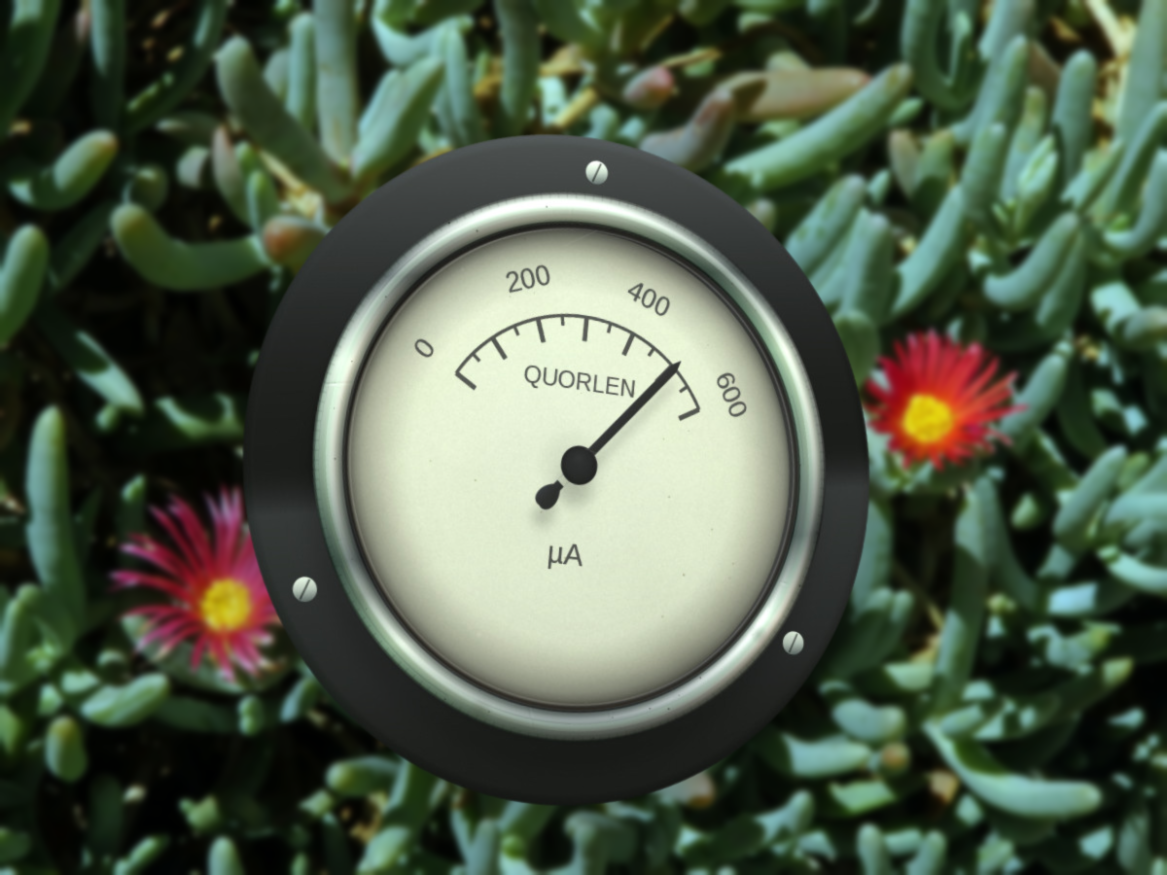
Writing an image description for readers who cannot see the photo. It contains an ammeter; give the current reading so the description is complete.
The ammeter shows 500 µA
